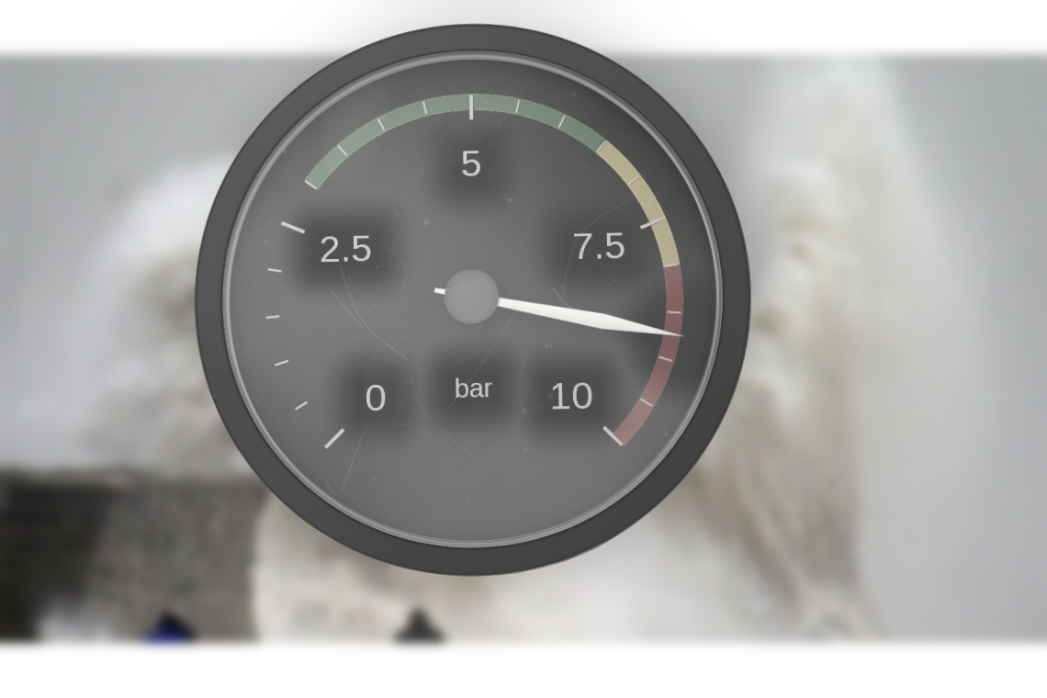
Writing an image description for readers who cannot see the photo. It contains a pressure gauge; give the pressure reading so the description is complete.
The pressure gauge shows 8.75 bar
